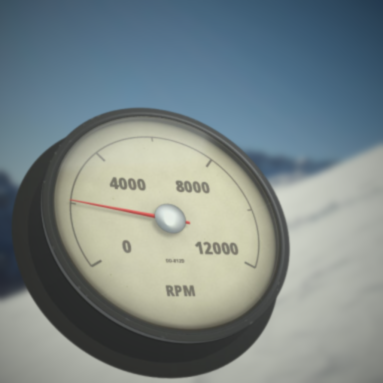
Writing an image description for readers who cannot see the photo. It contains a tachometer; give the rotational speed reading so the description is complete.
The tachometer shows 2000 rpm
